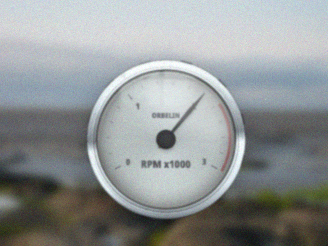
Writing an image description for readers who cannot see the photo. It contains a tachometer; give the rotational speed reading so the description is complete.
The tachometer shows 2000 rpm
